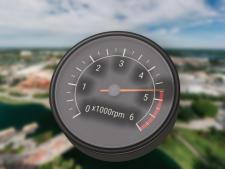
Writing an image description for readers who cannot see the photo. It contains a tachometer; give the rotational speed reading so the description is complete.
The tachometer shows 4750 rpm
